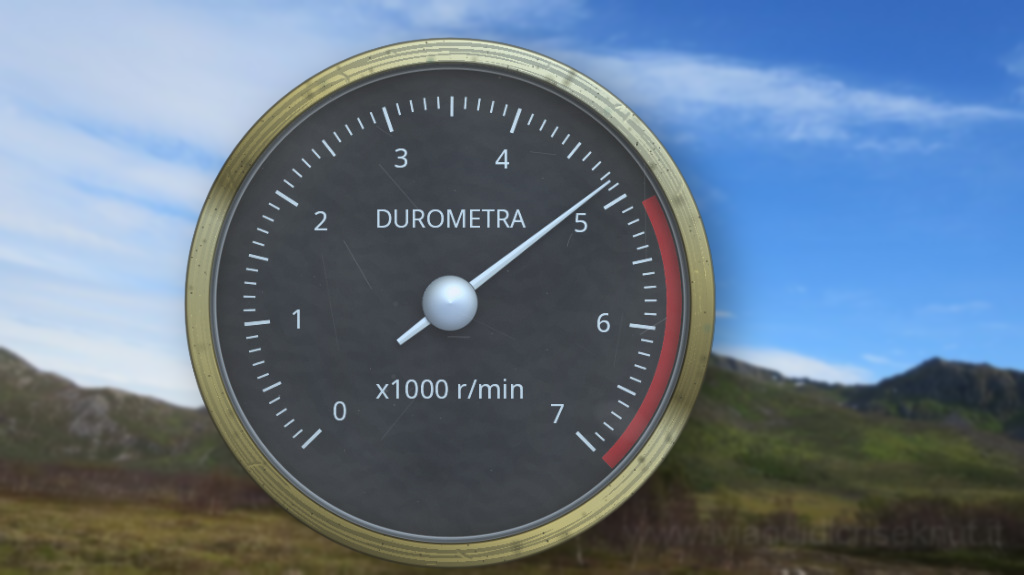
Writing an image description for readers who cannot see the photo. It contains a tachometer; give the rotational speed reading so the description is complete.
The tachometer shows 4850 rpm
